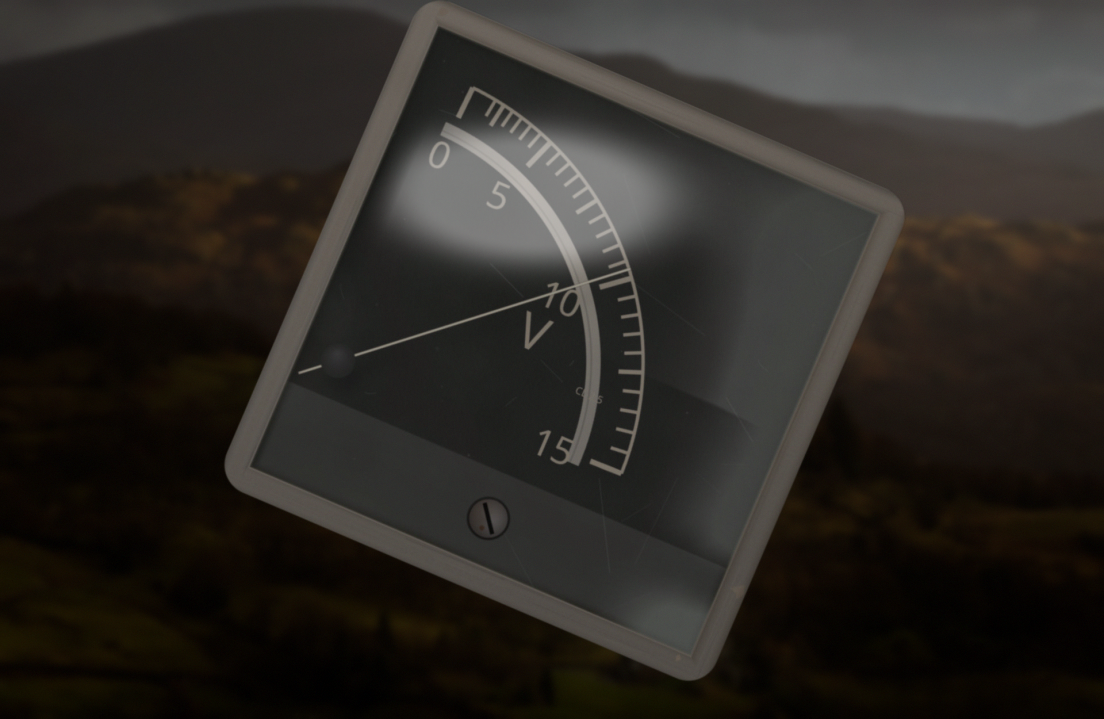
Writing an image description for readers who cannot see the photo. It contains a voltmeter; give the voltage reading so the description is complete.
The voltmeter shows 9.75 V
